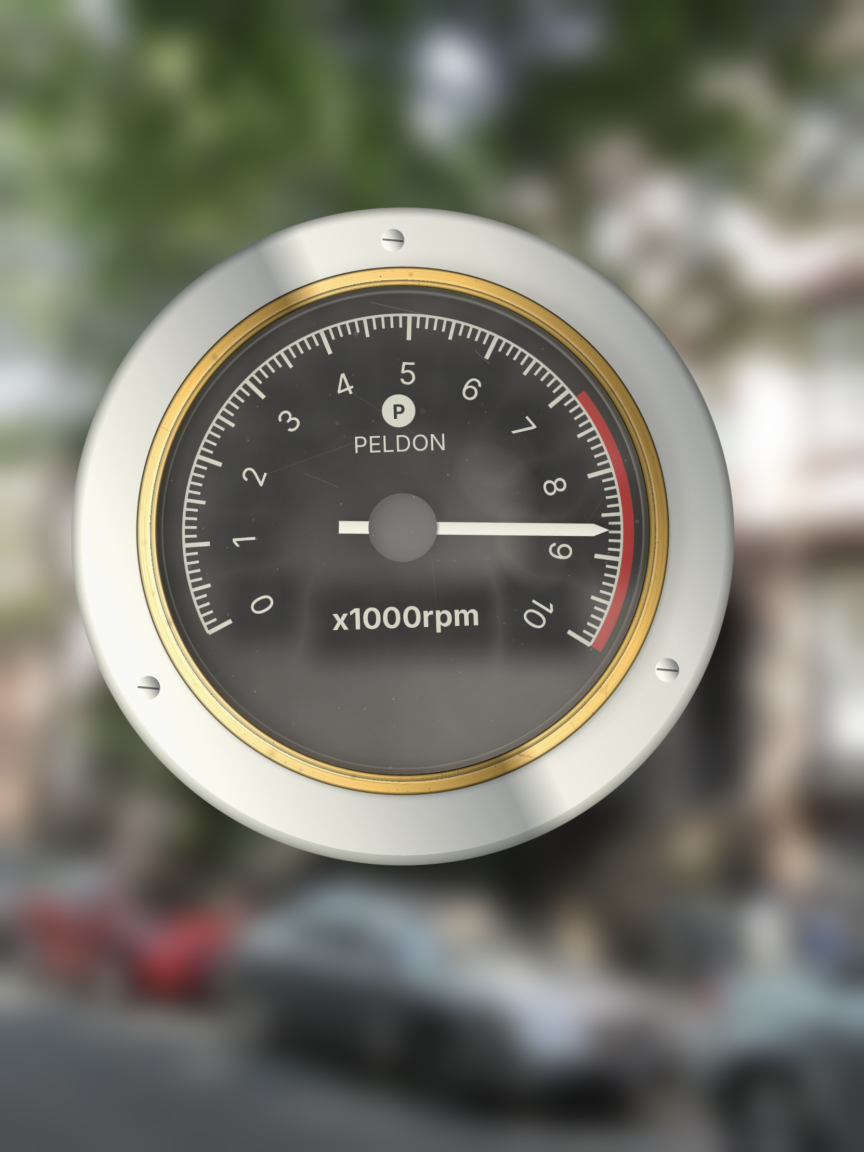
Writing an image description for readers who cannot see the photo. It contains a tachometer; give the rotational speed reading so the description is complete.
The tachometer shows 8700 rpm
